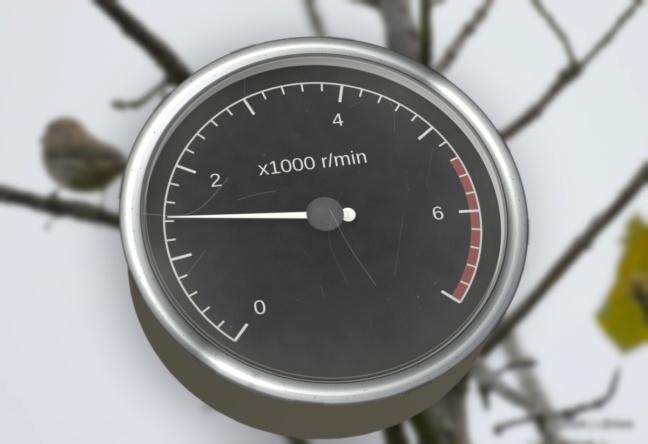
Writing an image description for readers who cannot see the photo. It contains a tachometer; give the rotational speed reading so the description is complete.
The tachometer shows 1400 rpm
